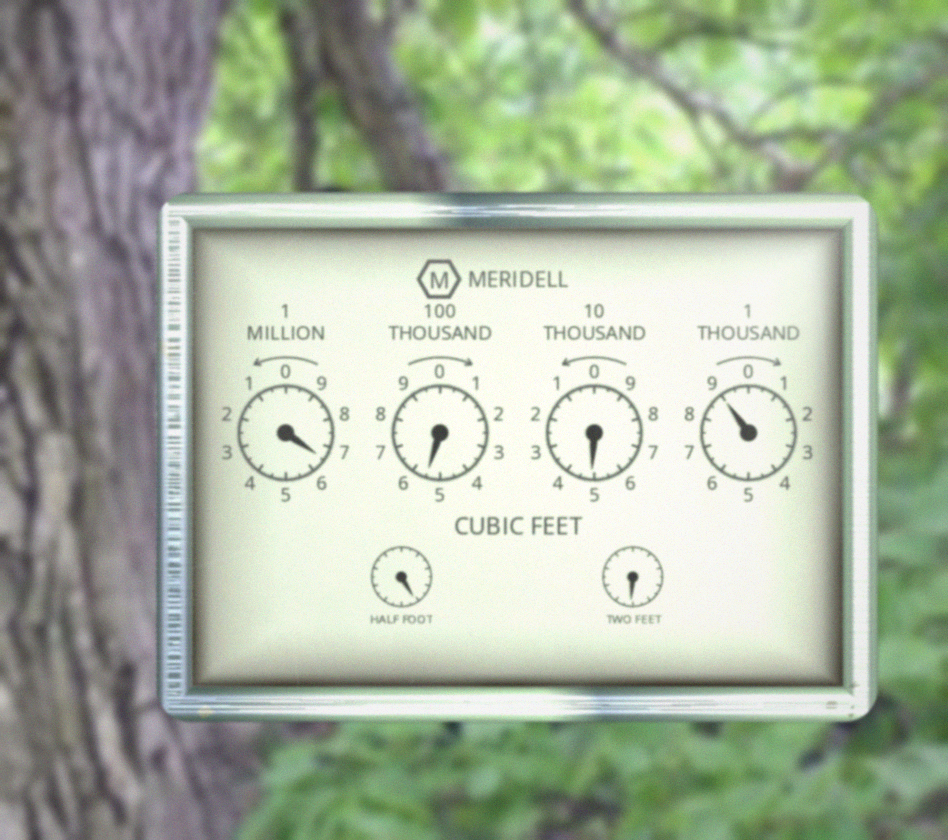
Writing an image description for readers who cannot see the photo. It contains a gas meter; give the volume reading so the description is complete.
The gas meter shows 654900 ft³
